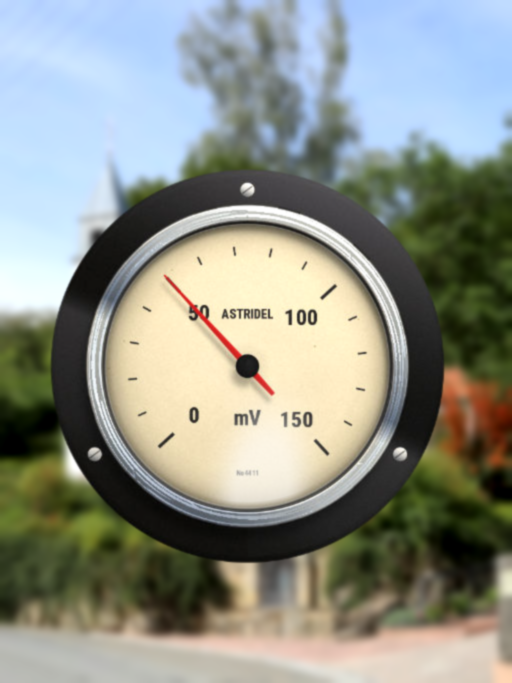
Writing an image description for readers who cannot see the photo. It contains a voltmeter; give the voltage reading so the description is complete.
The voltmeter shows 50 mV
